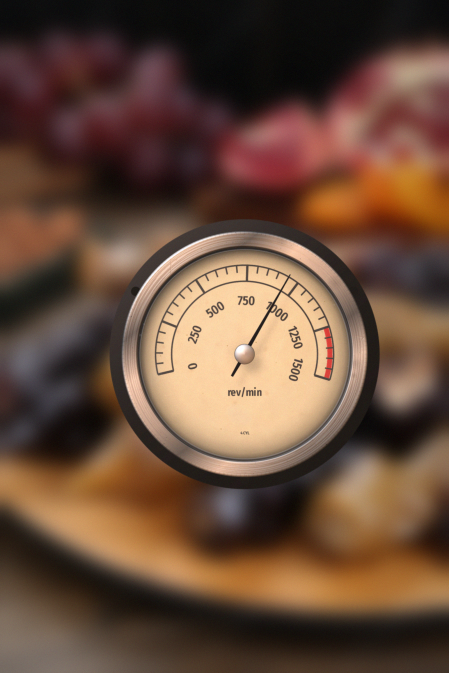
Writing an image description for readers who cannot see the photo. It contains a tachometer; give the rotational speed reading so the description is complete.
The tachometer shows 950 rpm
